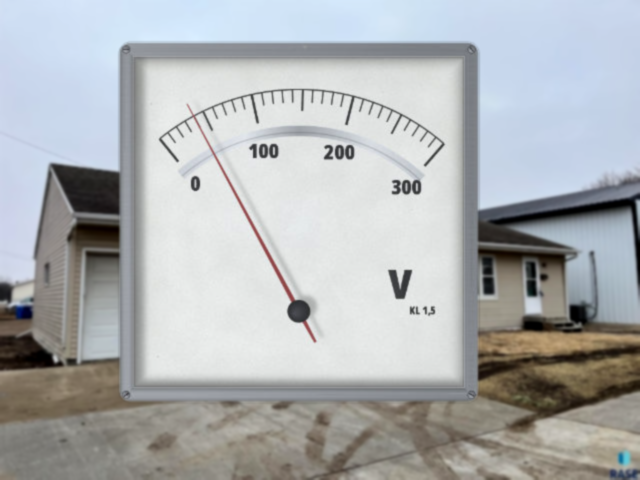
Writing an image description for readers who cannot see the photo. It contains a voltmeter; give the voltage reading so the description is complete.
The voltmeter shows 40 V
